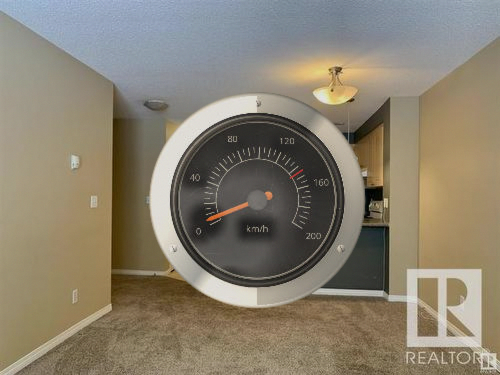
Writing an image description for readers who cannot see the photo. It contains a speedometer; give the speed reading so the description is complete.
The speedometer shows 5 km/h
